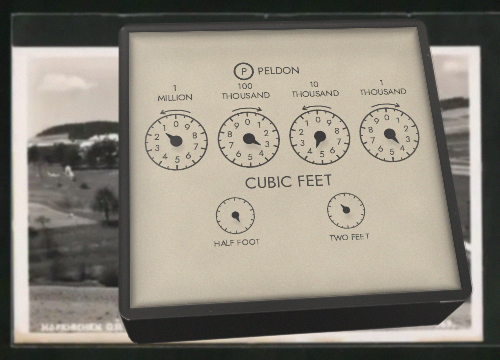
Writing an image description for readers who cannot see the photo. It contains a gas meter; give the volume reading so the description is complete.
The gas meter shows 134400 ft³
